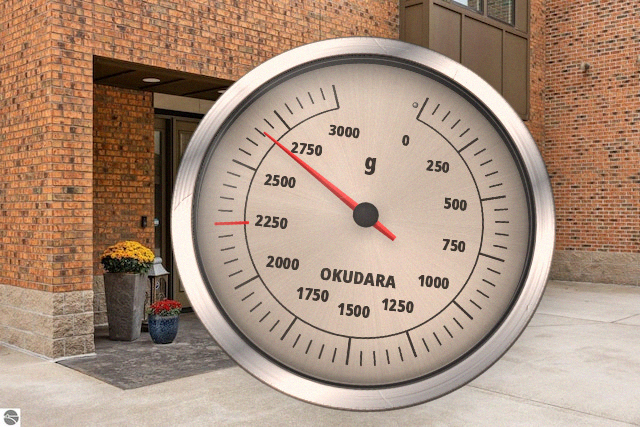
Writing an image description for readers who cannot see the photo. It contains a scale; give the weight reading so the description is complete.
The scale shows 2650 g
